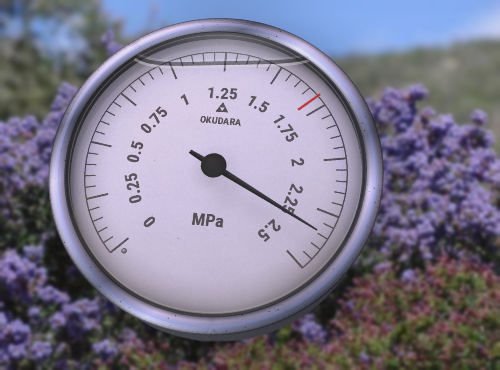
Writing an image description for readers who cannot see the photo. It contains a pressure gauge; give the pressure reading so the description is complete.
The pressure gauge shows 2.35 MPa
